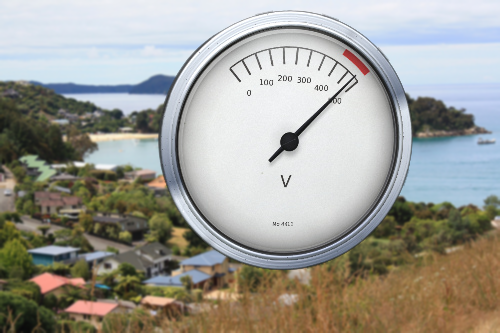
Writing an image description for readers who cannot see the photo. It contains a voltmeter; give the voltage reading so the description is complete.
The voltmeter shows 475 V
